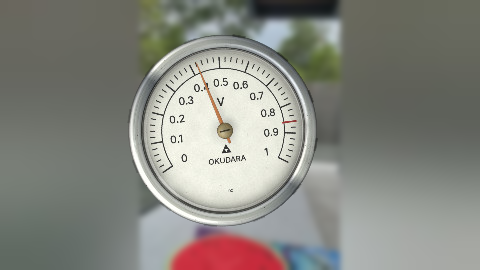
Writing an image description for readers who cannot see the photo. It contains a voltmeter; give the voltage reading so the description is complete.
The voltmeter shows 0.42 V
